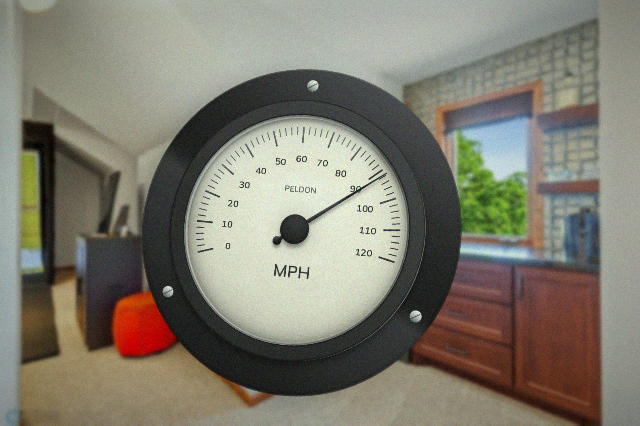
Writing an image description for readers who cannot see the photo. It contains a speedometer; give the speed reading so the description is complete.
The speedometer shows 92 mph
